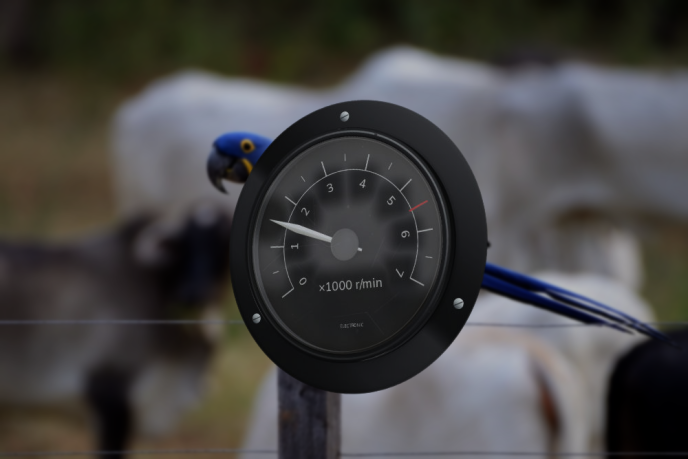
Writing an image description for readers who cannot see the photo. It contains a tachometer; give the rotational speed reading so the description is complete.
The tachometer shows 1500 rpm
